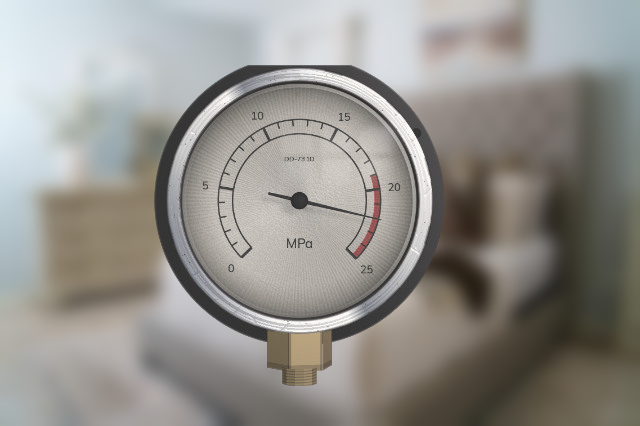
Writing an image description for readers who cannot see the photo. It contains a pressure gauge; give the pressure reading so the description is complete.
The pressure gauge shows 22 MPa
